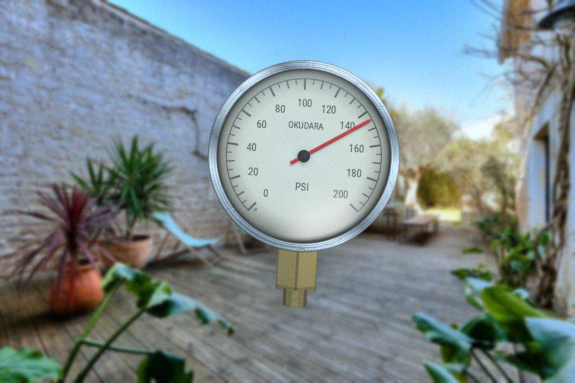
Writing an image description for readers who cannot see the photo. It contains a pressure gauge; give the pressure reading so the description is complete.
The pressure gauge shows 145 psi
